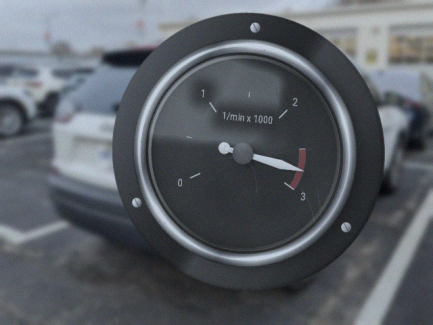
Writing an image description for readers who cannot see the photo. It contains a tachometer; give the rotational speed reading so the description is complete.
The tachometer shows 2750 rpm
